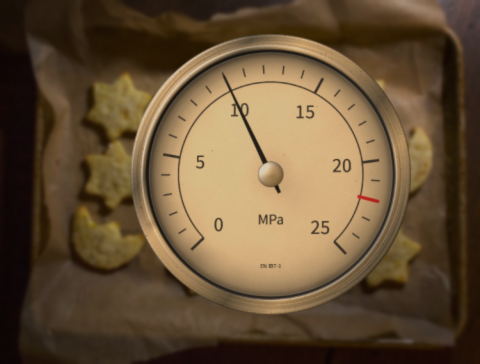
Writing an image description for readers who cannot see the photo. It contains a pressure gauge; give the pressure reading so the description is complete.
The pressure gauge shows 10 MPa
